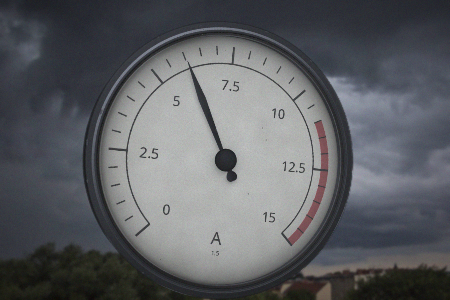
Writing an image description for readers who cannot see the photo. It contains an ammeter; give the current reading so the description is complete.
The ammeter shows 6 A
